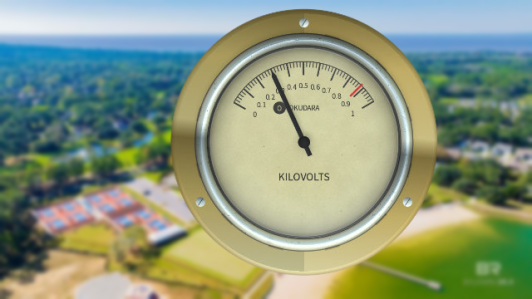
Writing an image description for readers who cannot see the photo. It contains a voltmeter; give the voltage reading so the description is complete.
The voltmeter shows 0.3 kV
